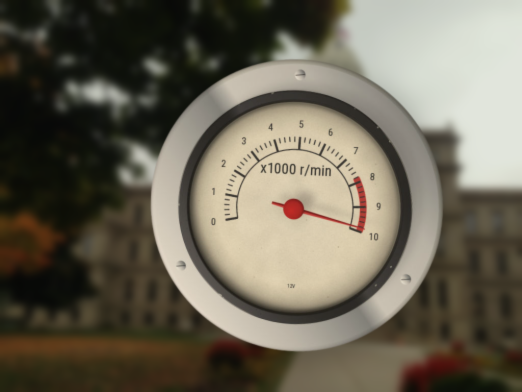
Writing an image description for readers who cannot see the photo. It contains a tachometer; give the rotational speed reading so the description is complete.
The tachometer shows 9800 rpm
